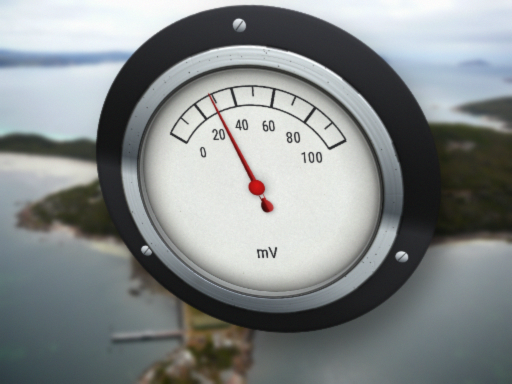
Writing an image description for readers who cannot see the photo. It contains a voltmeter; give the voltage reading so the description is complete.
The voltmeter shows 30 mV
